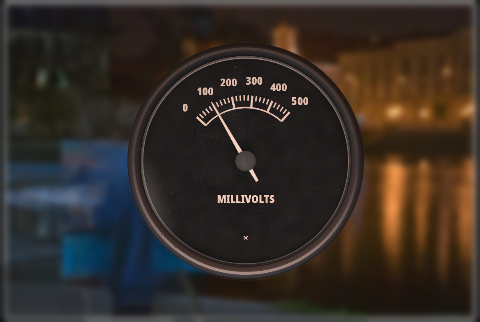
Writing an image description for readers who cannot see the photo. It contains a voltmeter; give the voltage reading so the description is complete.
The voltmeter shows 100 mV
